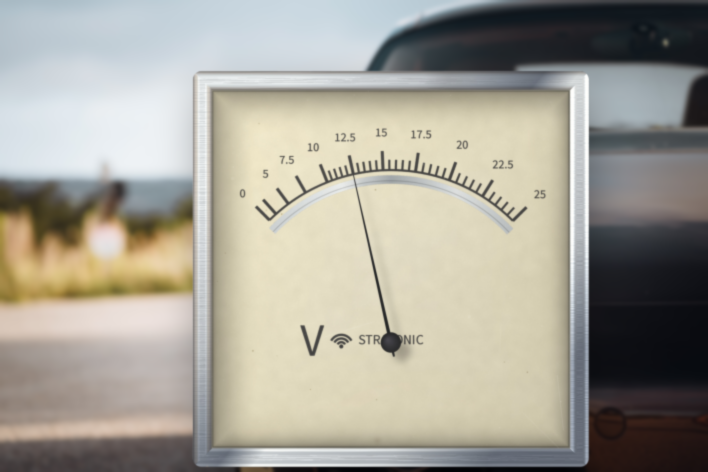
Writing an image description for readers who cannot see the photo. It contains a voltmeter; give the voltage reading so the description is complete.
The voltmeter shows 12.5 V
